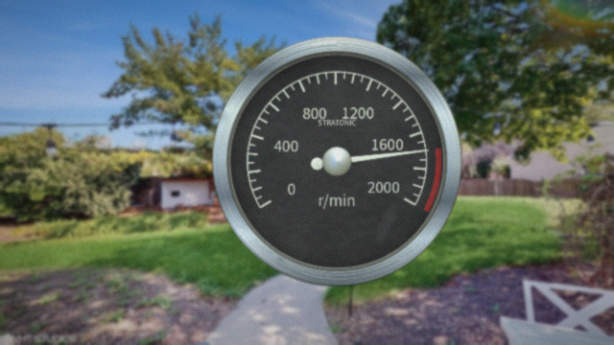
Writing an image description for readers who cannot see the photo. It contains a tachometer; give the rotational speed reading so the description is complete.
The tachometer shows 1700 rpm
